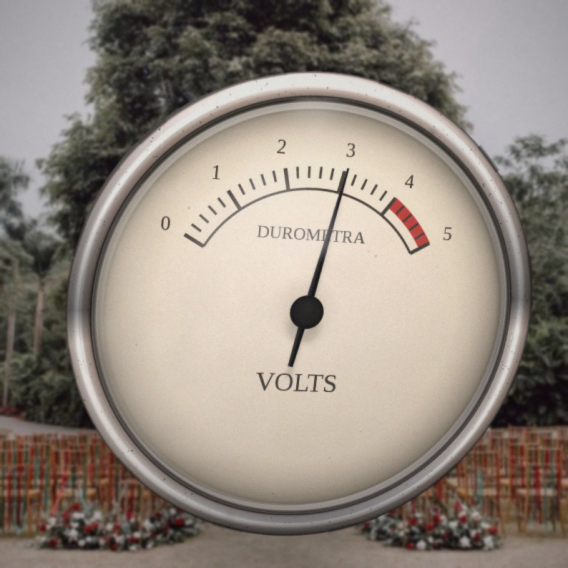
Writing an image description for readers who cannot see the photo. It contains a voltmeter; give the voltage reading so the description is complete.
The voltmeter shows 3 V
